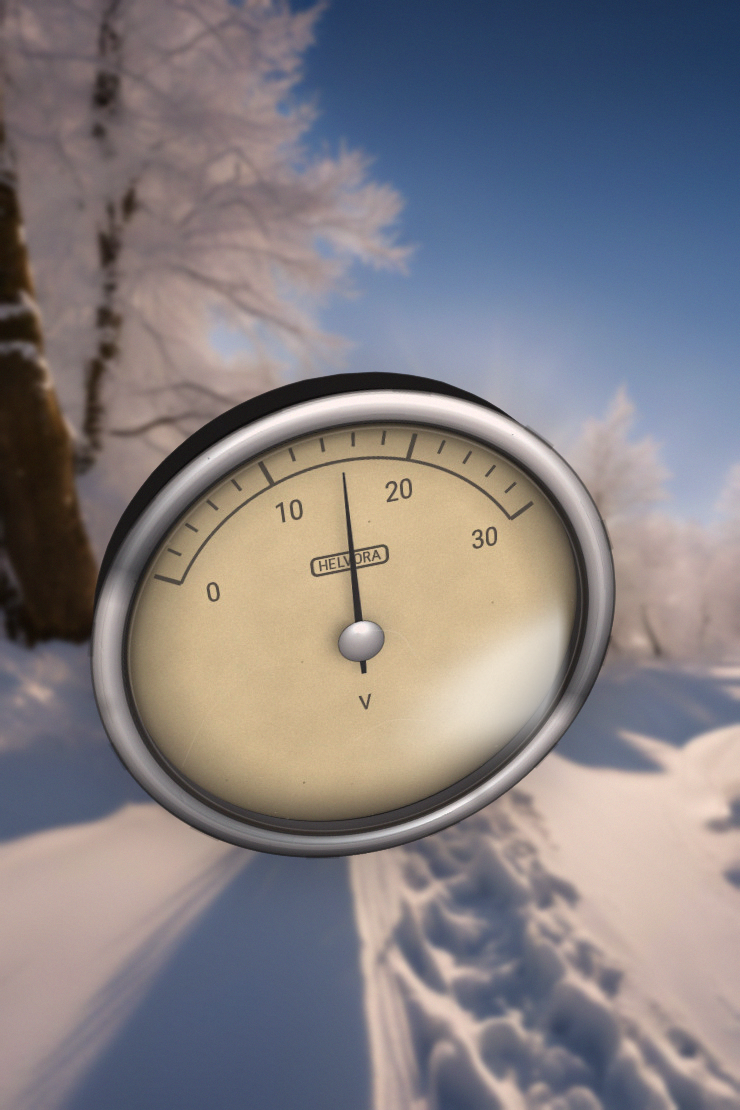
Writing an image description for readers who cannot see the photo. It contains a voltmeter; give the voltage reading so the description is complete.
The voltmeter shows 15 V
